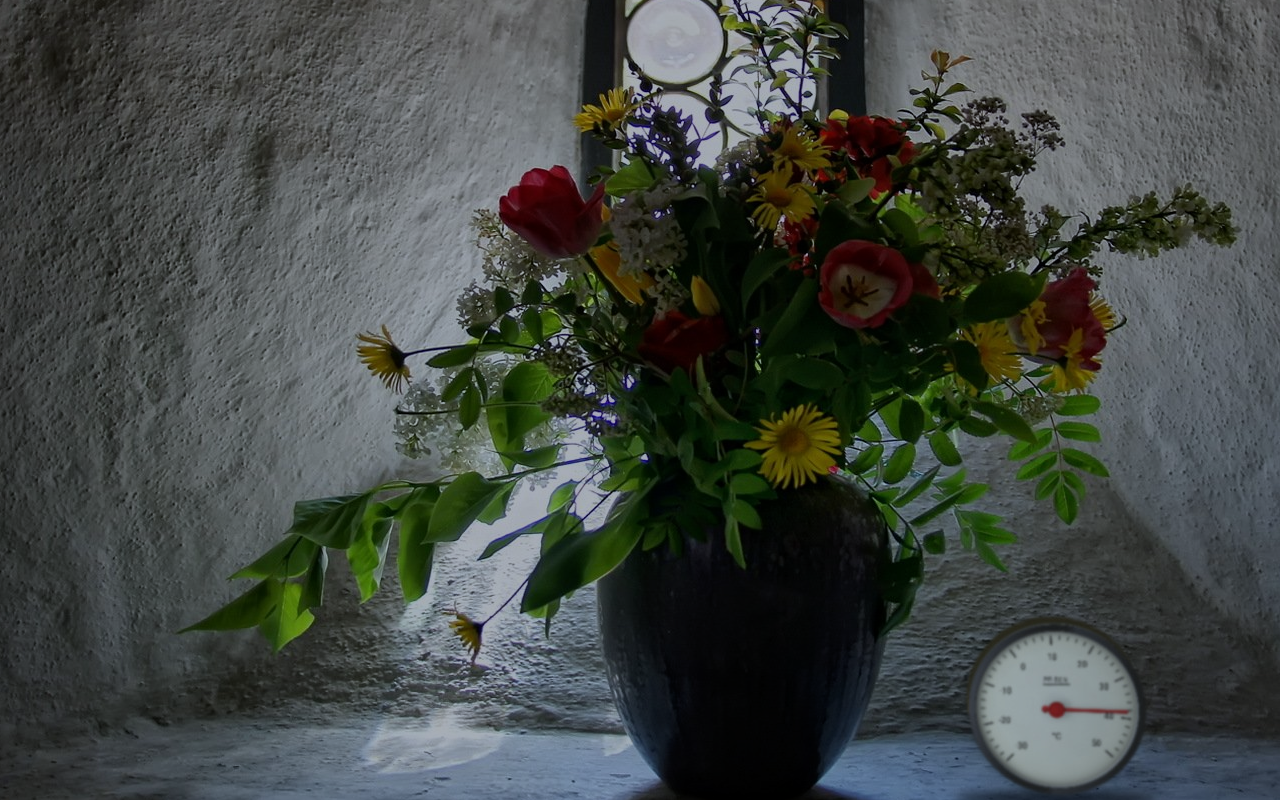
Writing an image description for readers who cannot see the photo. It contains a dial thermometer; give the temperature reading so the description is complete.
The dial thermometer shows 38 °C
